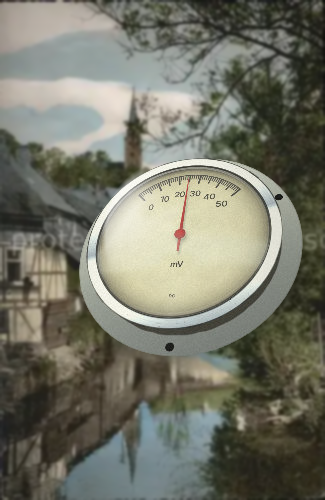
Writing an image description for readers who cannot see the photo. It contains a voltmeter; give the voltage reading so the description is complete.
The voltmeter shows 25 mV
